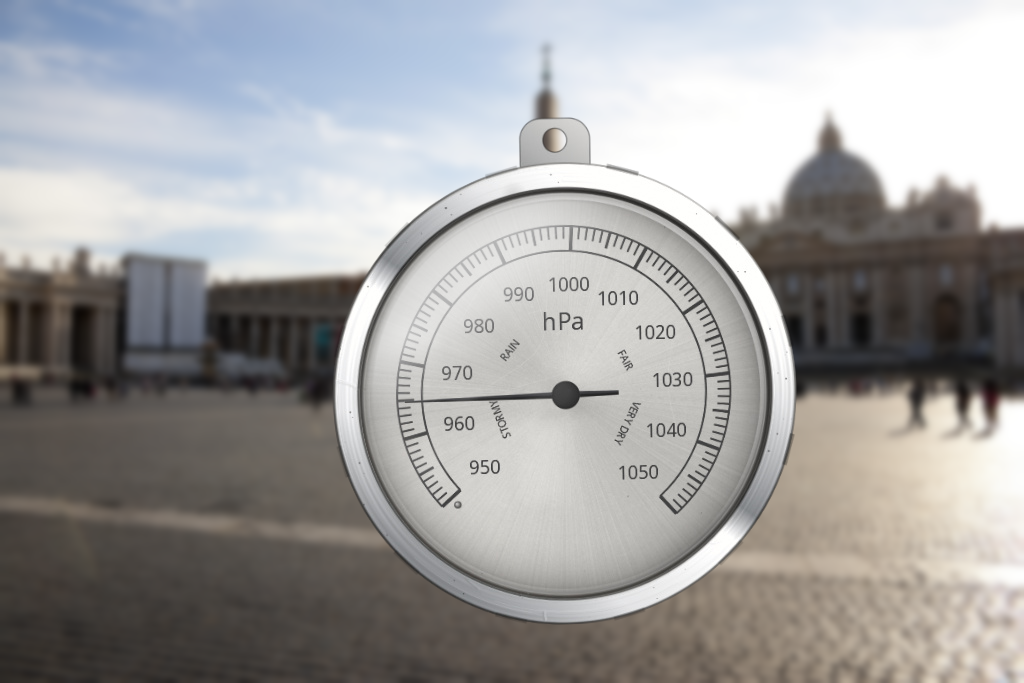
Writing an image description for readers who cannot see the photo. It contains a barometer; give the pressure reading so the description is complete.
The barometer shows 965 hPa
